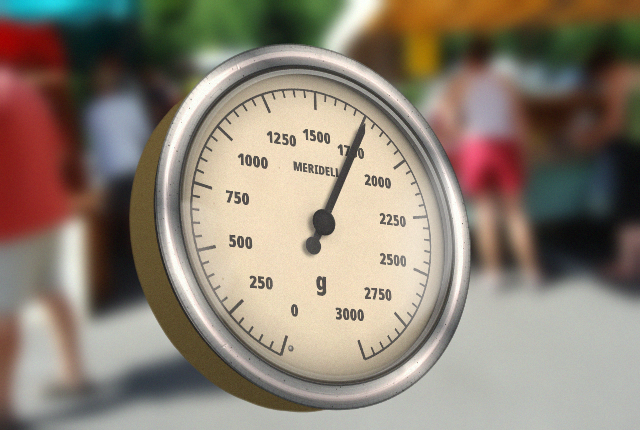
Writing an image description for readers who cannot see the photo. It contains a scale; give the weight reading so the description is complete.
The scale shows 1750 g
